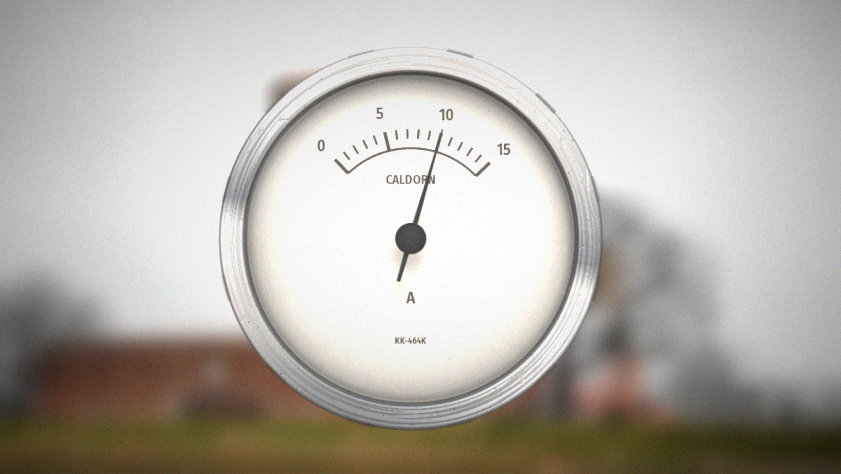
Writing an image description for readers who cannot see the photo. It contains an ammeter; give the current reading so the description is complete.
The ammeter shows 10 A
